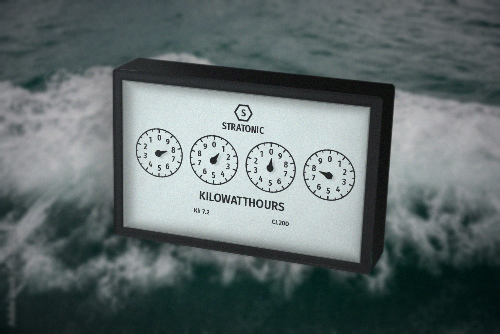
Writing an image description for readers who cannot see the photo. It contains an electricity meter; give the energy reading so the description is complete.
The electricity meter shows 8098 kWh
